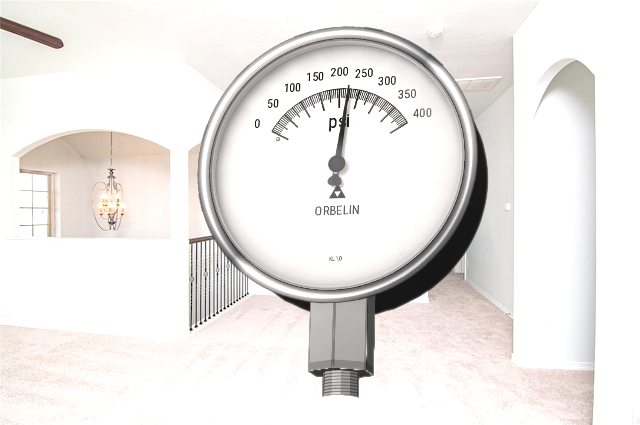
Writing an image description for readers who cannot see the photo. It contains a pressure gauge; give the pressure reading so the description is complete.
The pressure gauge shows 225 psi
